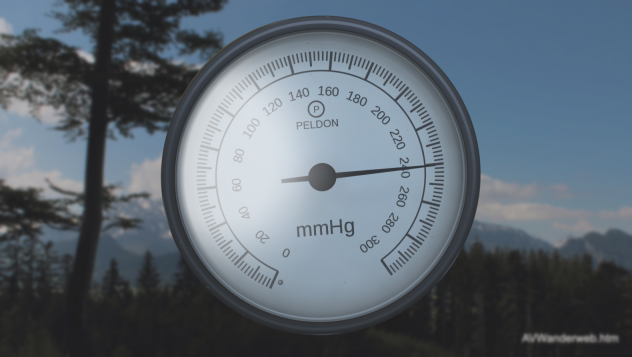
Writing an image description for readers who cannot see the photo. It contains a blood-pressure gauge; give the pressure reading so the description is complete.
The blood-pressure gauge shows 240 mmHg
